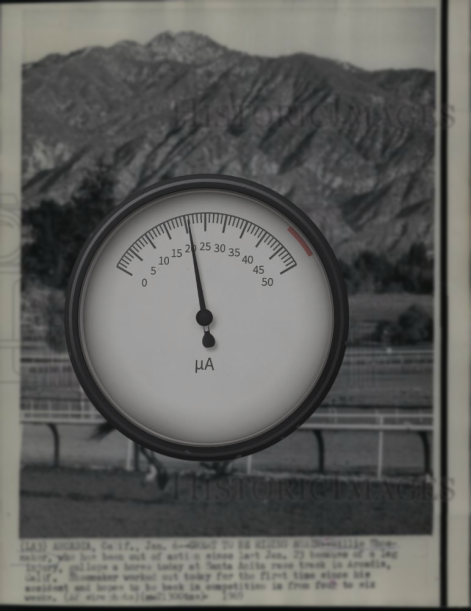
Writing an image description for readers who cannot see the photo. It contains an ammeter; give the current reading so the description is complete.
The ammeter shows 21 µA
